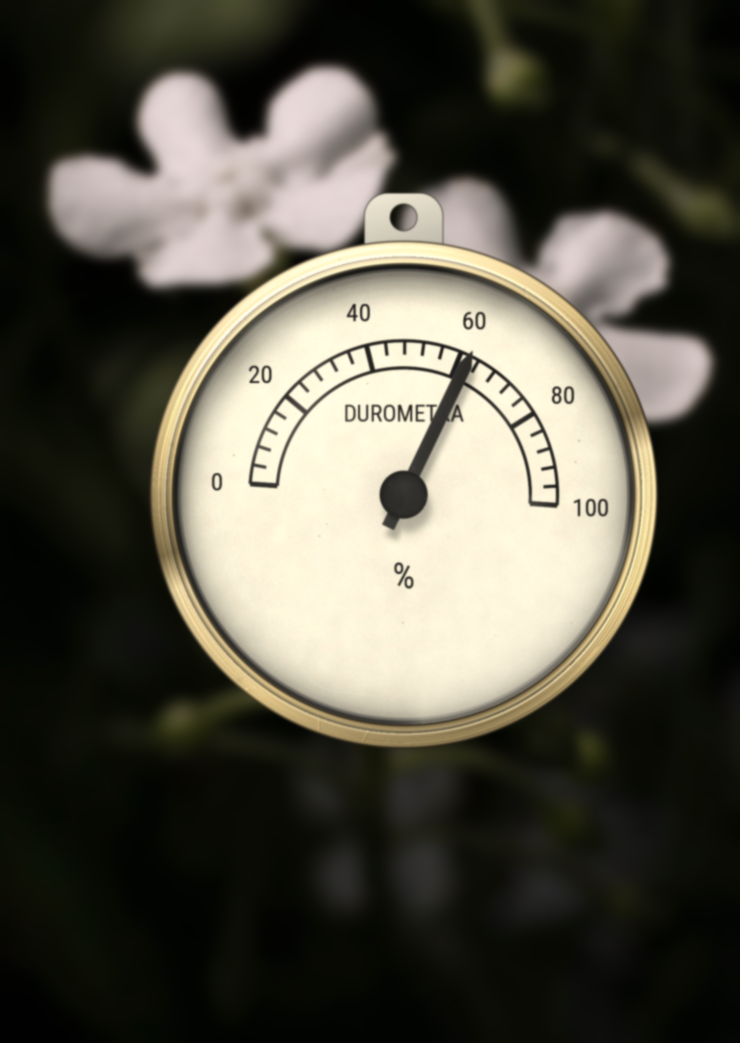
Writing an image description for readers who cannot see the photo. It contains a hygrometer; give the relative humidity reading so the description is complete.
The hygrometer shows 62 %
